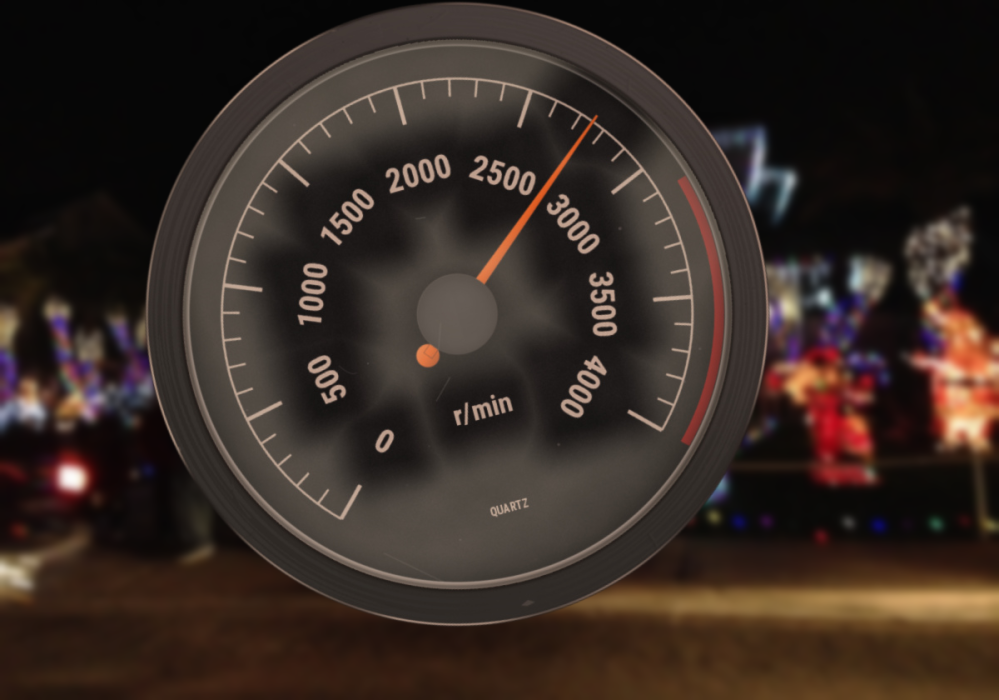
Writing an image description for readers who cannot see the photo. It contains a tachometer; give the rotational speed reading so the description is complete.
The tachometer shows 2750 rpm
